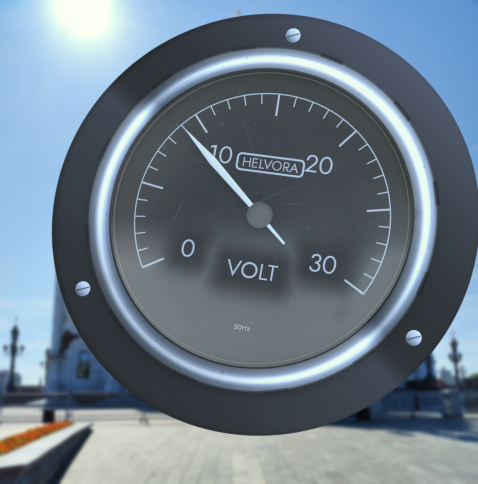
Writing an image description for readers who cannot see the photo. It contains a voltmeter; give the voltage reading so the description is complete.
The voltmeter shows 9 V
